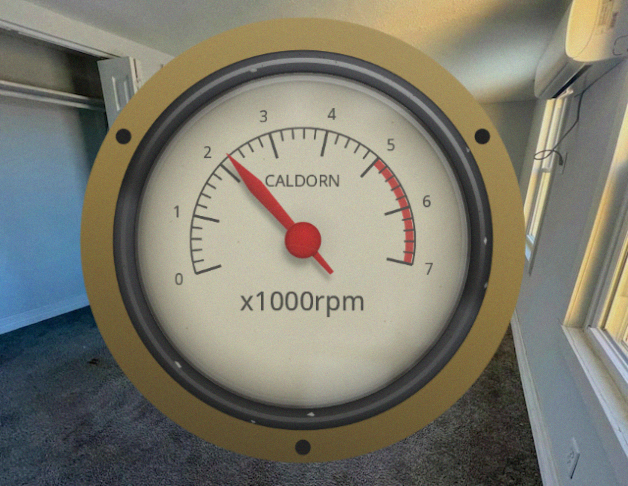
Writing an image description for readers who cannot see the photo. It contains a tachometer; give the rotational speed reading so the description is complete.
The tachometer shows 2200 rpm
